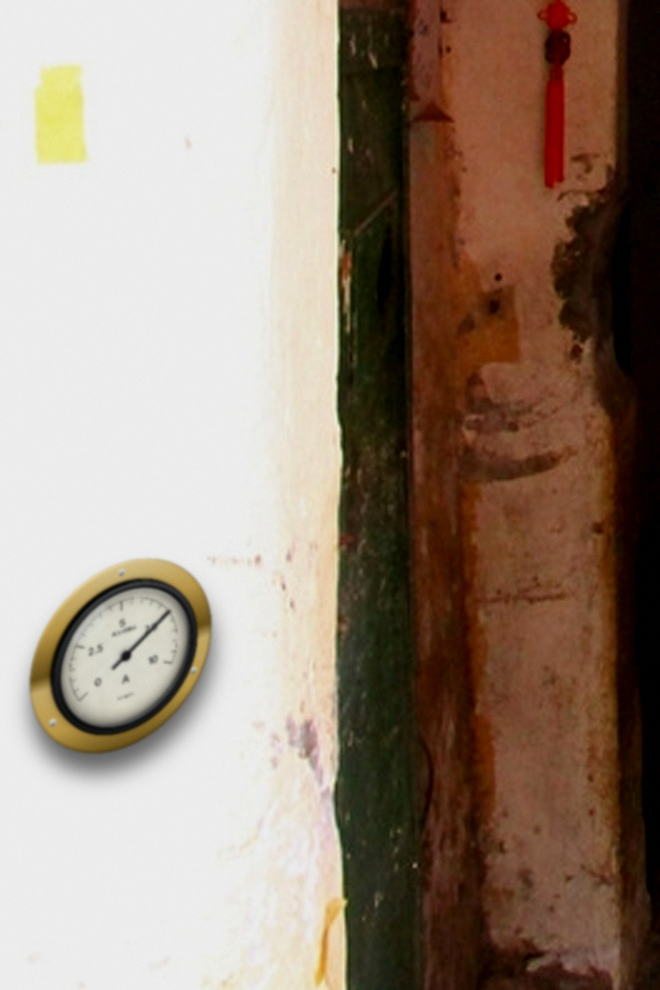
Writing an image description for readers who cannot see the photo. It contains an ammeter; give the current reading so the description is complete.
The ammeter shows 7.5 A
